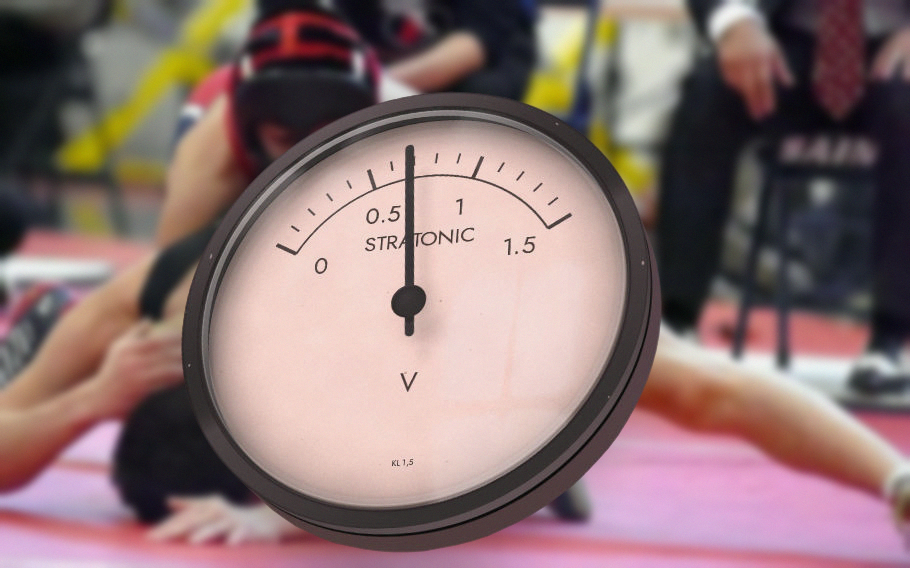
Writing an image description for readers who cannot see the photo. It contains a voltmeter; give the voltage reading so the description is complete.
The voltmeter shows 0.7 V
